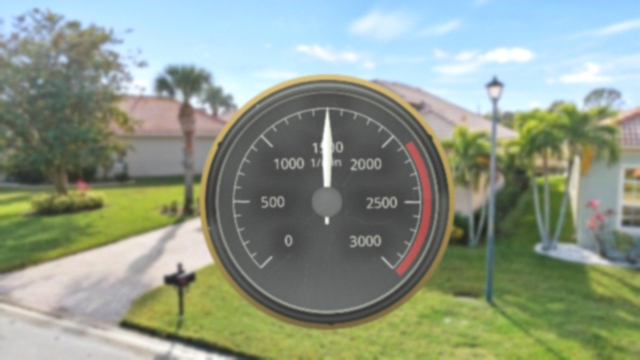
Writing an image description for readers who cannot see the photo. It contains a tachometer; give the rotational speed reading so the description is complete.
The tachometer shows 1500 rpm
